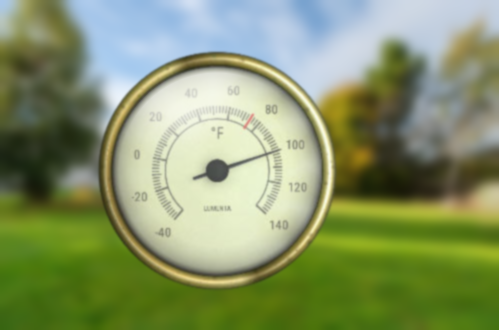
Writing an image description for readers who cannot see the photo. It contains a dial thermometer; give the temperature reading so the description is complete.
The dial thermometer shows 100 °F
